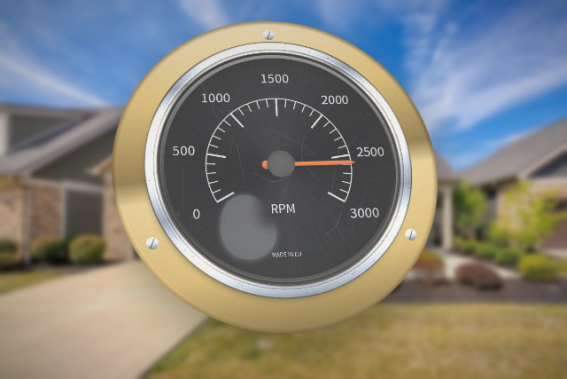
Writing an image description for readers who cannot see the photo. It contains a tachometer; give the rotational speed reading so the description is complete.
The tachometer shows 2600 rpm
